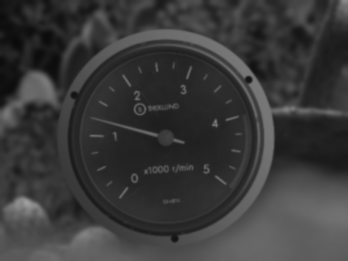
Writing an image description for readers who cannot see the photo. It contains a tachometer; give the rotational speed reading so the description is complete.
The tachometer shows 1250 rpm
